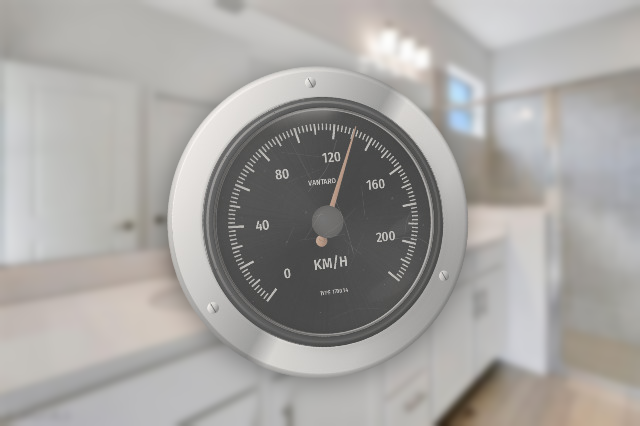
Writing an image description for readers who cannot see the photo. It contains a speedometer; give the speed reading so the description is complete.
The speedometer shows 130 km/h
